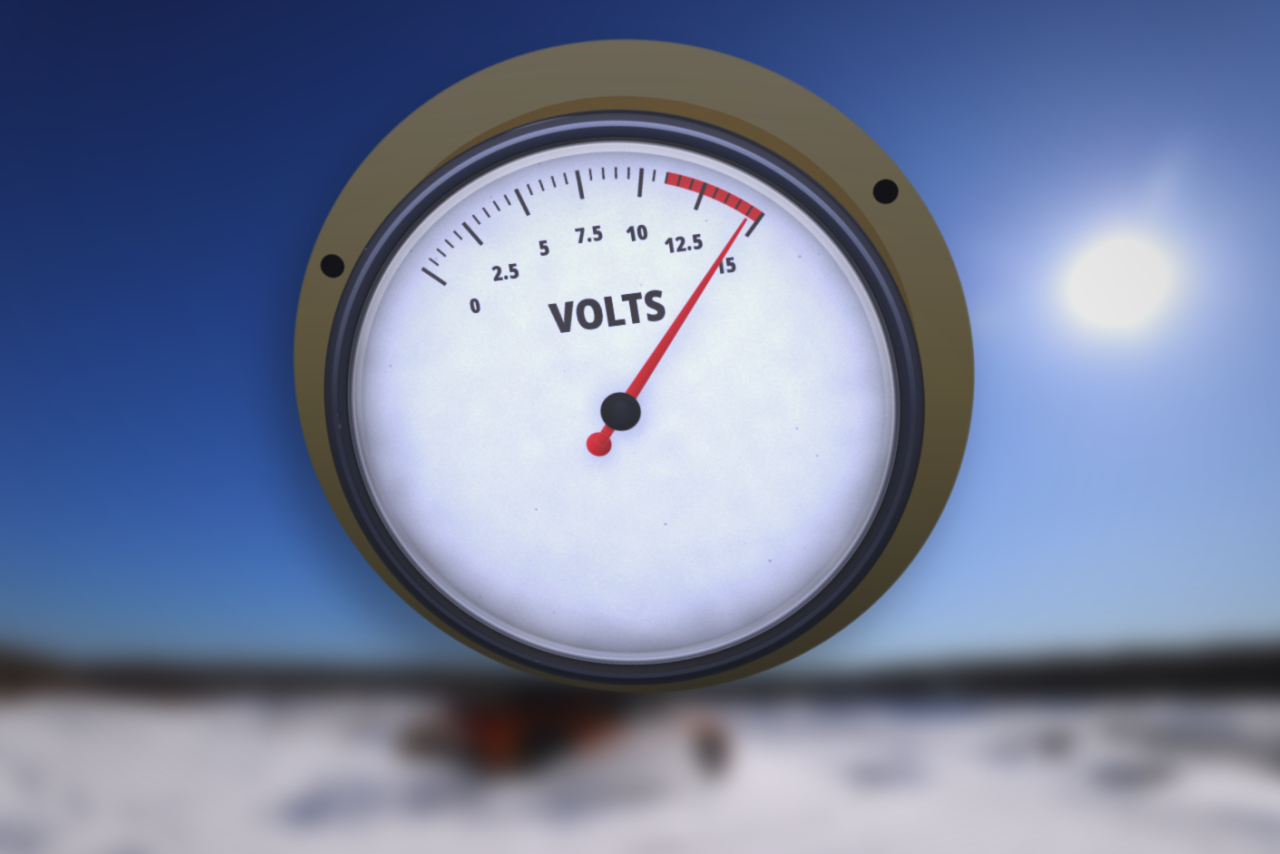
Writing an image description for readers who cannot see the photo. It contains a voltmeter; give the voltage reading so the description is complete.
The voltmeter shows 14.5 V
